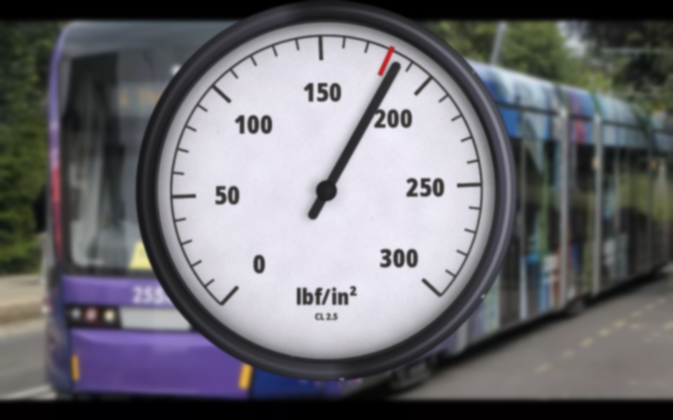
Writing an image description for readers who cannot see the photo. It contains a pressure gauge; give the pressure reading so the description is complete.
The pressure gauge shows 185 psi
